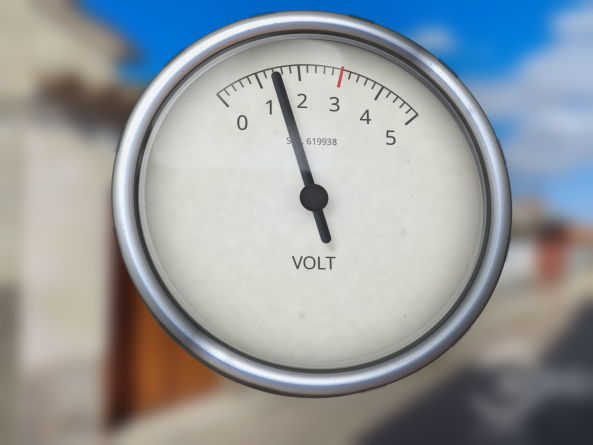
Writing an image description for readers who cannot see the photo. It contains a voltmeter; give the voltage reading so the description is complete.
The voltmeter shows 1.4 V
